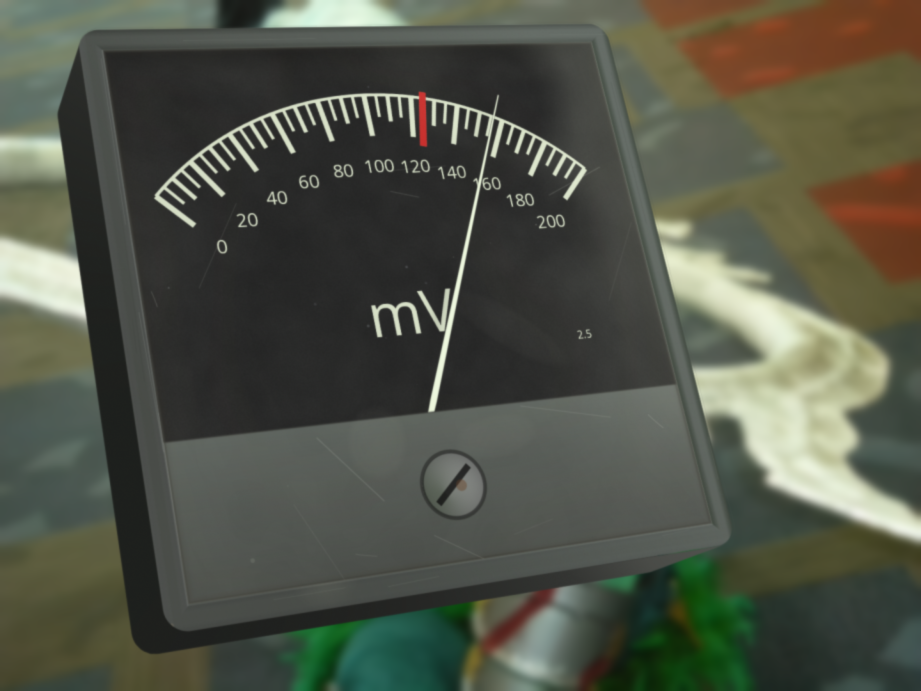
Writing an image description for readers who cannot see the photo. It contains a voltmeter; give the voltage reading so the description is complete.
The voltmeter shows 155 mV
